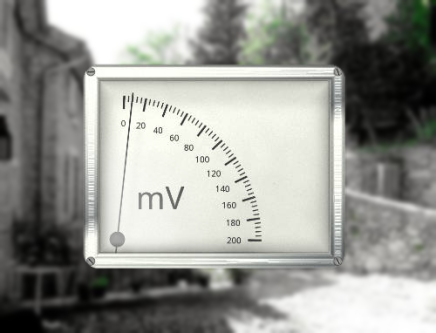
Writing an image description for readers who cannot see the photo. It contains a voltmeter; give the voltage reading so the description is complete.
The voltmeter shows 8 mV
